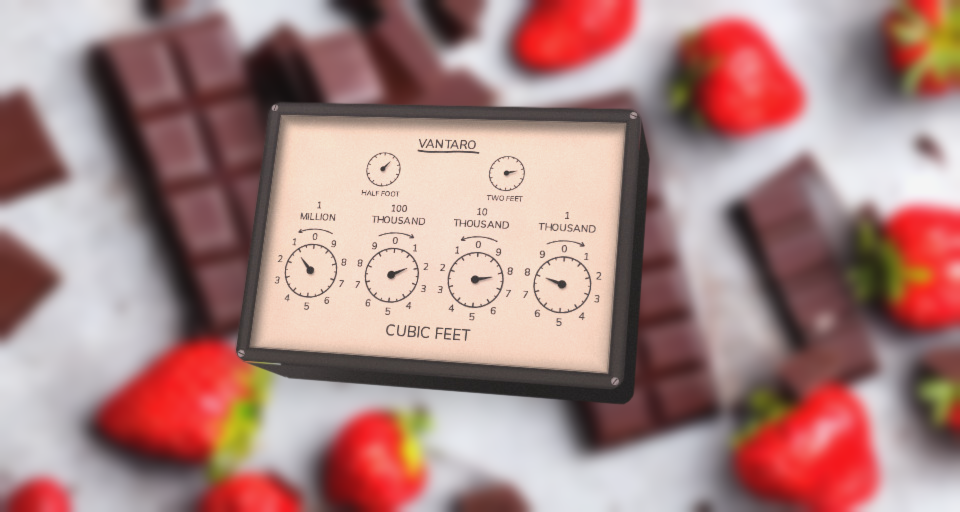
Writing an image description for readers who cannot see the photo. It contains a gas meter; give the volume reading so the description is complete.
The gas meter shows 117800 ft³
